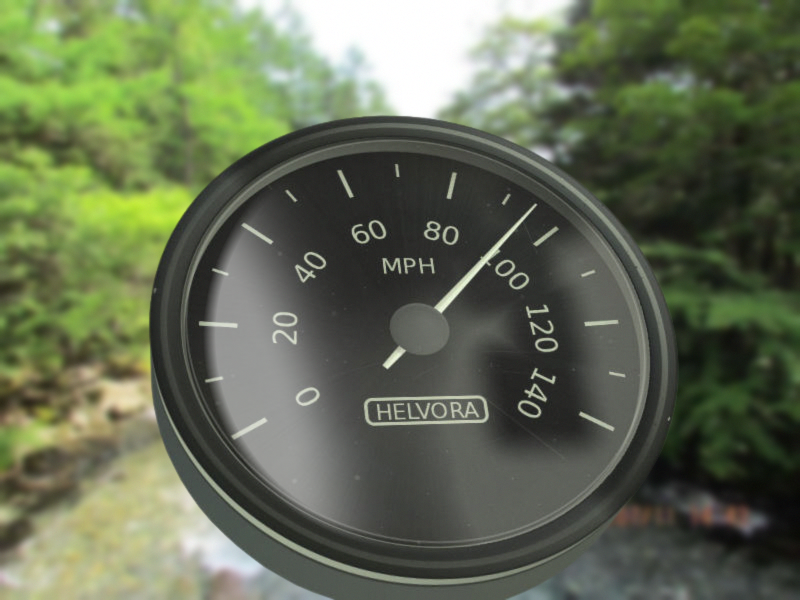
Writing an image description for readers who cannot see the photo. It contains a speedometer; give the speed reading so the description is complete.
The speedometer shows 95 mph
